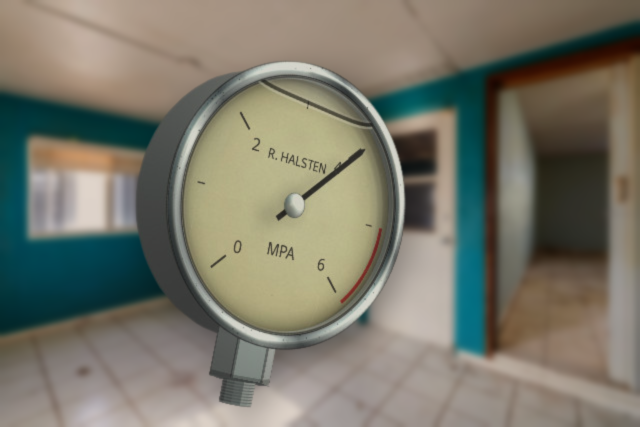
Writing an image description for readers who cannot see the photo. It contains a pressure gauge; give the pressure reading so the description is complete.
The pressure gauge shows 4 MPa
